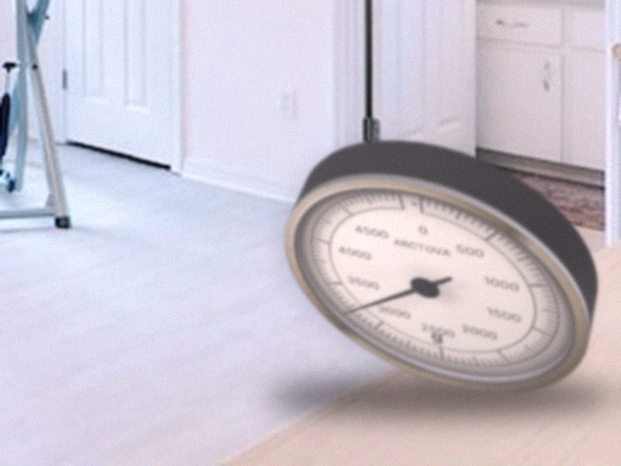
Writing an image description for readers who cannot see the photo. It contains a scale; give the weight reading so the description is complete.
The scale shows 3250 g
